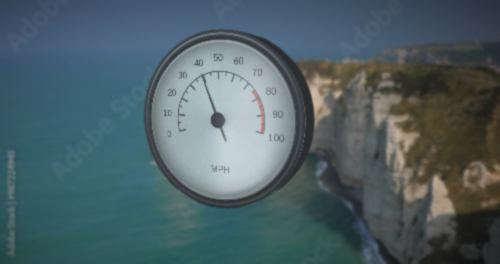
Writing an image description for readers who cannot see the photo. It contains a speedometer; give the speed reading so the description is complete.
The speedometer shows 40 mph
